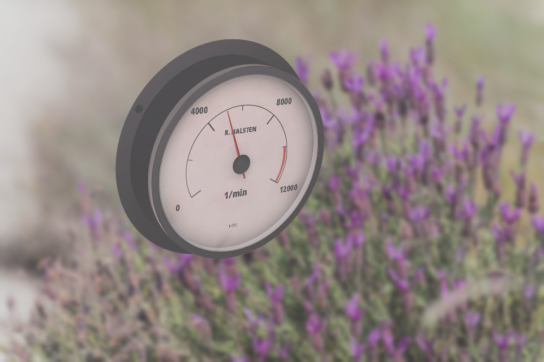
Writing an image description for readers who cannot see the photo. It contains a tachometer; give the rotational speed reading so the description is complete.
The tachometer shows 5000 rpm
